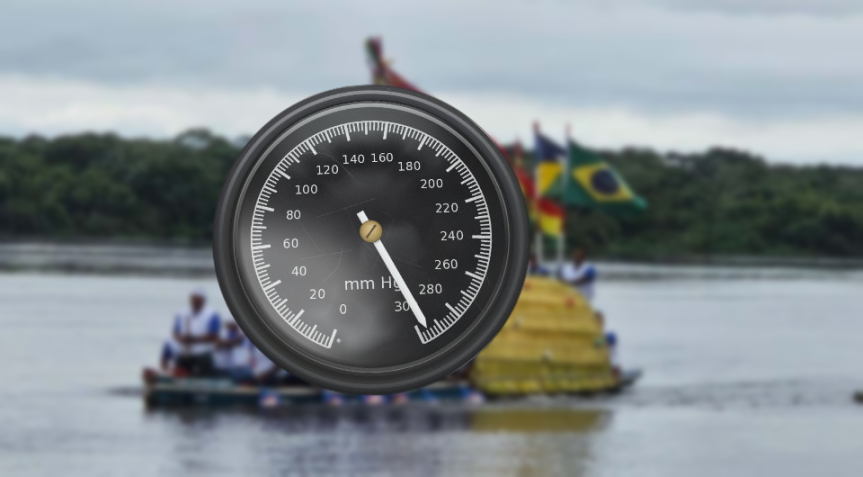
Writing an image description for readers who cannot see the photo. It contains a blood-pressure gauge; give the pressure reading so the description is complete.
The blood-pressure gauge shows 296 mmHg
